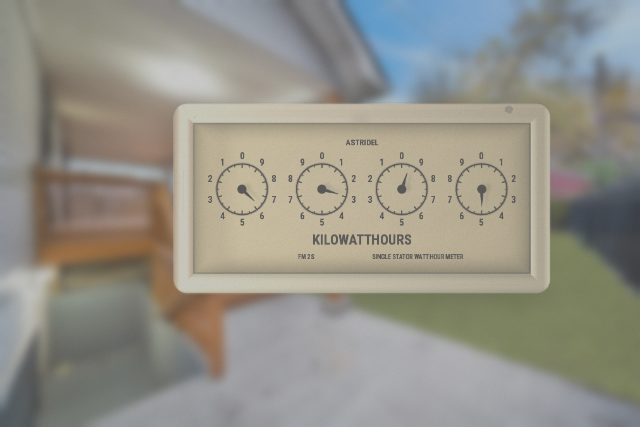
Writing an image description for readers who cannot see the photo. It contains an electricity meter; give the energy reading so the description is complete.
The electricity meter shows 6295 kWh
